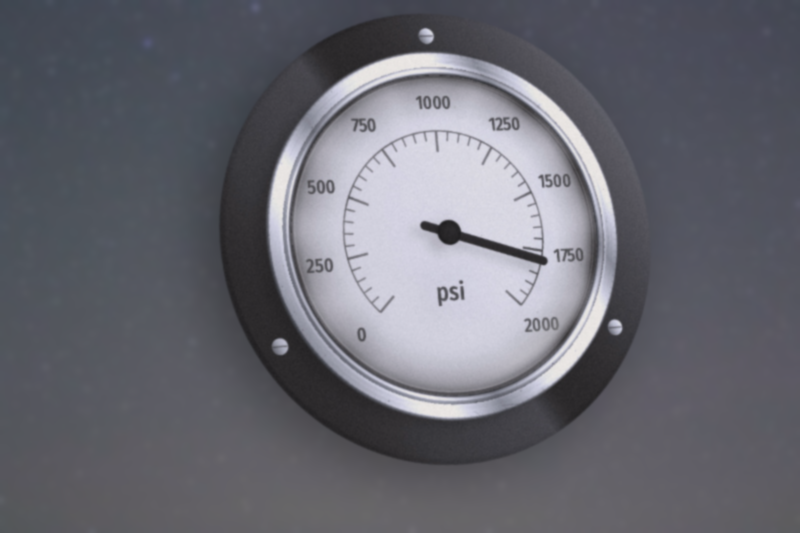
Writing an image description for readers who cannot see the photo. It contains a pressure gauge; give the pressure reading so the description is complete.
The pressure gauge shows 1800 psi
